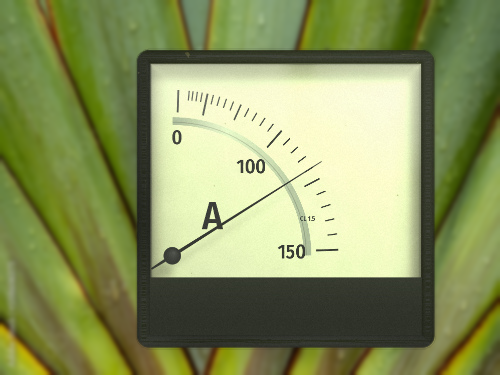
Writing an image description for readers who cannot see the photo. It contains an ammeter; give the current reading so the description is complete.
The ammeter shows 120 A
